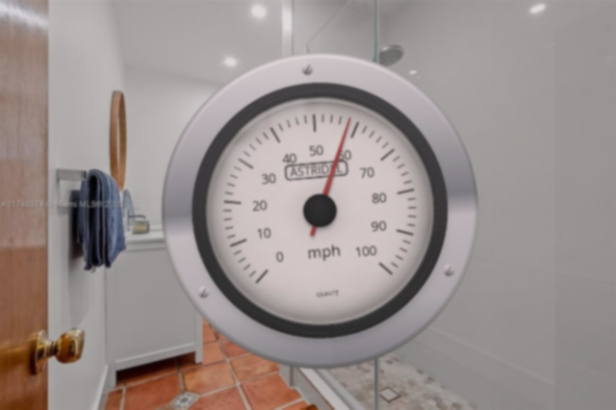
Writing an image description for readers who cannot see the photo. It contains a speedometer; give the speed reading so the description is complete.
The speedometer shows 58 mph
